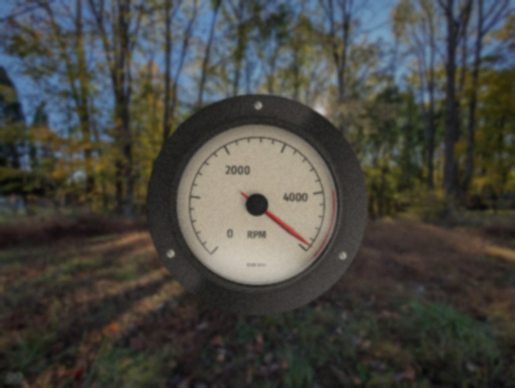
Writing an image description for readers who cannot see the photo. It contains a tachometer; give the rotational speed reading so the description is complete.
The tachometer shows 4900 rpm
